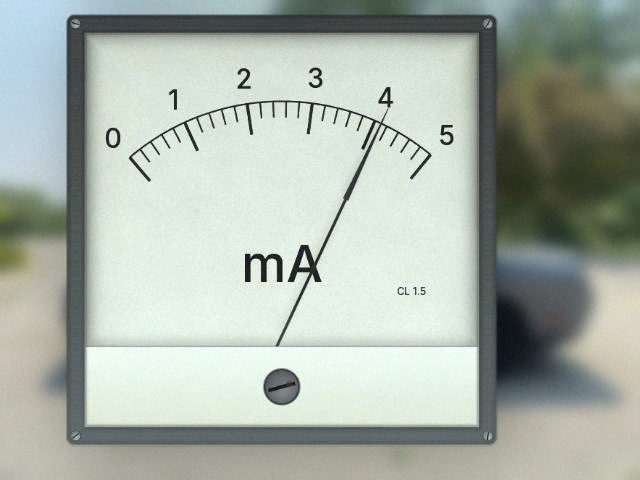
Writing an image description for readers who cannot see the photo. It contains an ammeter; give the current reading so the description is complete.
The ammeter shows 4.1 mA
